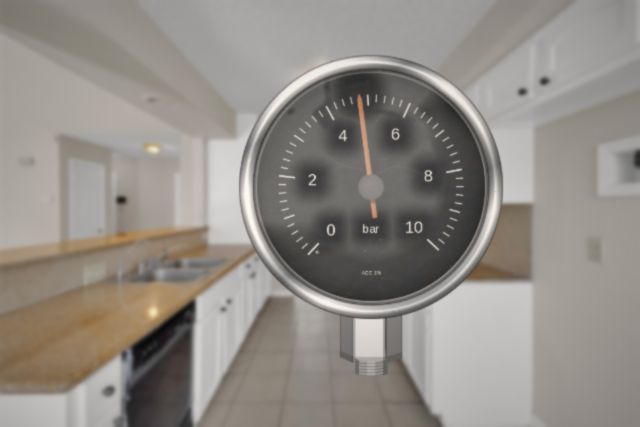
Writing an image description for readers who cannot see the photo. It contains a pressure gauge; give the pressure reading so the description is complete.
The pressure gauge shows 4.8 bar
